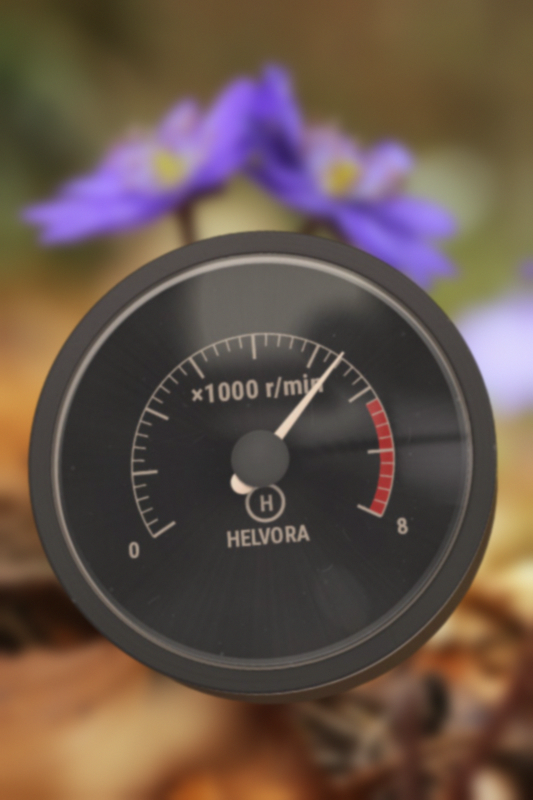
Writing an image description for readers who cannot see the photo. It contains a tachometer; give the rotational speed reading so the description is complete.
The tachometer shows 5400 rpm
